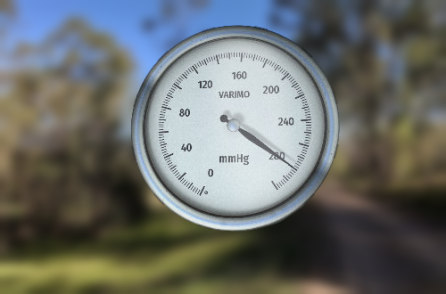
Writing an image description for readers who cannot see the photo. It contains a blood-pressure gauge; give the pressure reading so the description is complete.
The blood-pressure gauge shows 280 mmHg
